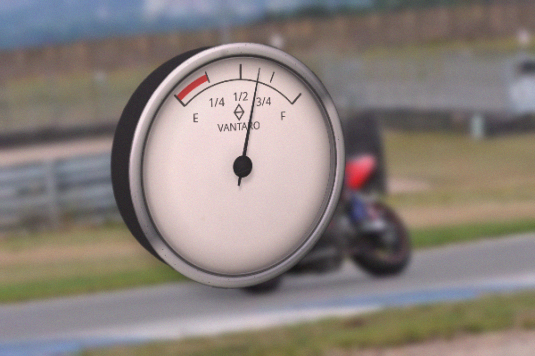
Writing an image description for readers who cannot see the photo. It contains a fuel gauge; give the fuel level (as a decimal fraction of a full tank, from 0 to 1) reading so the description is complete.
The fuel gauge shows 0.625
